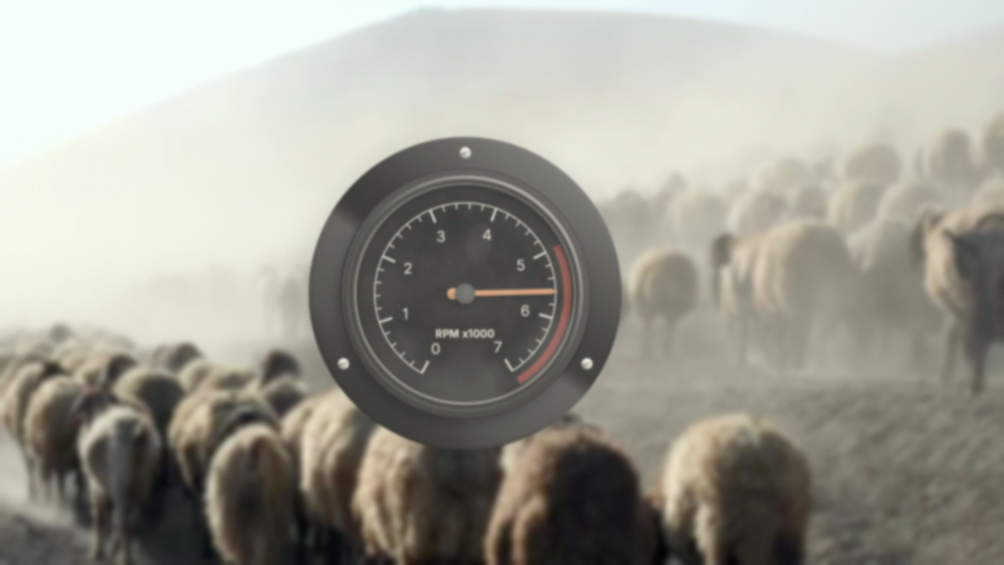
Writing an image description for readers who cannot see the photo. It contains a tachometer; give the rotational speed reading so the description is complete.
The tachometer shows 5600 rpm
